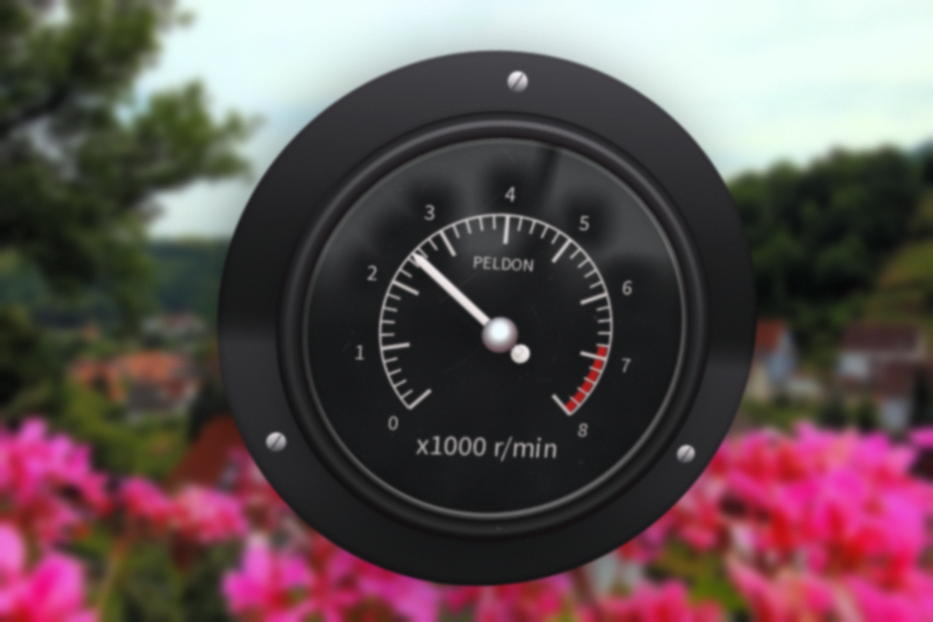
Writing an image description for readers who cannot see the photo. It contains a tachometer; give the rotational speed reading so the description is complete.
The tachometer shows 2500 rpm
